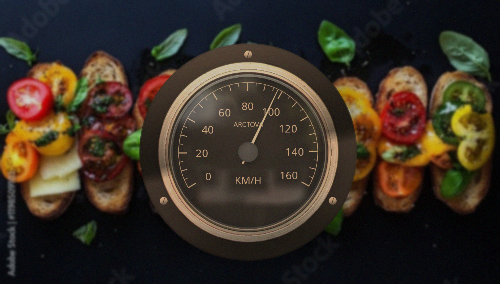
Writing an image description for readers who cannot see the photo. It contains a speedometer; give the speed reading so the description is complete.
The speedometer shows 97.5 km/h
